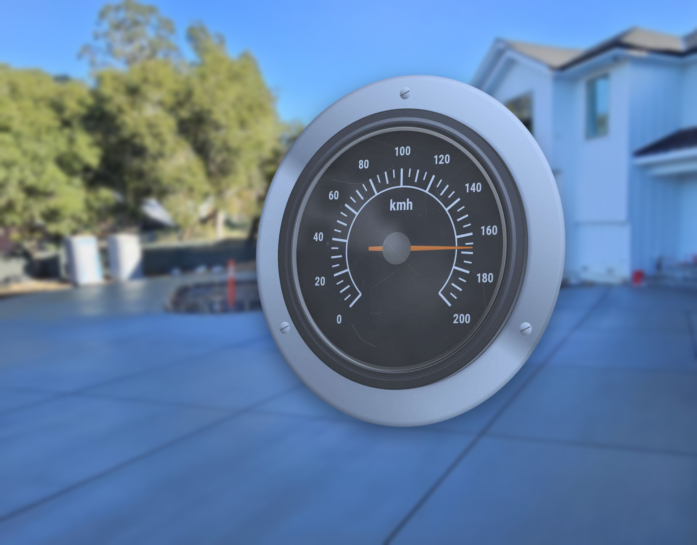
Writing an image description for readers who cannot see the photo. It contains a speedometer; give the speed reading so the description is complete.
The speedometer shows 167.5 km/h
